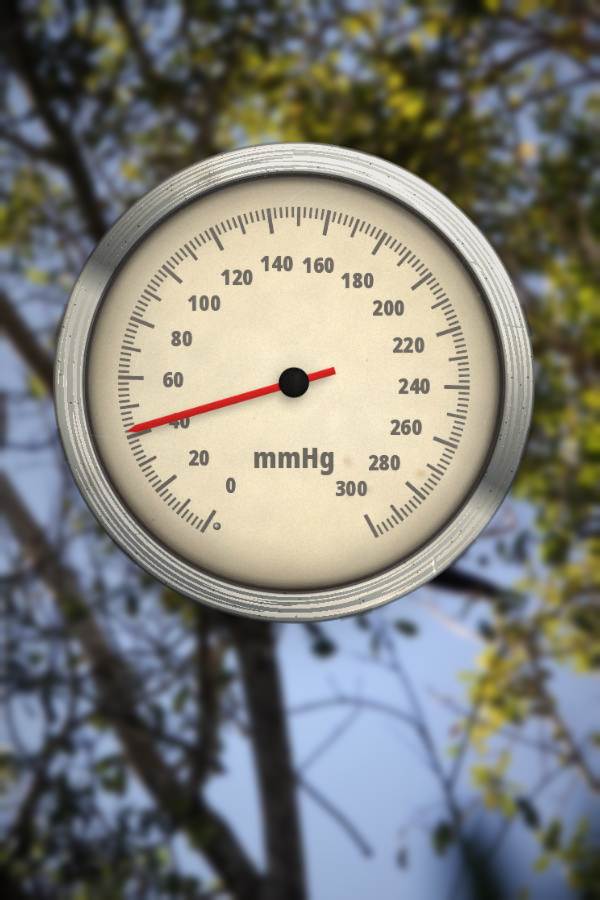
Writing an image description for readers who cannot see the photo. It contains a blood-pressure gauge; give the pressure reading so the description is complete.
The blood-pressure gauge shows 42 mmHg
